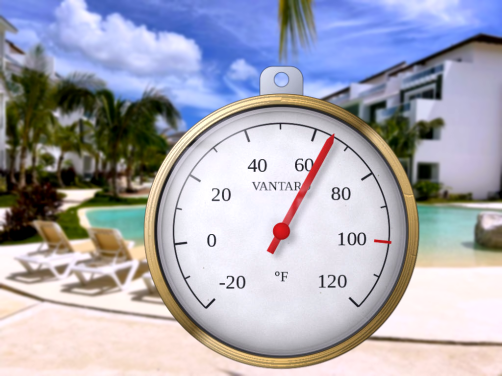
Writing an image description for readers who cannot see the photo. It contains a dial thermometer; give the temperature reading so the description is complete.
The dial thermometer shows 65 °F
